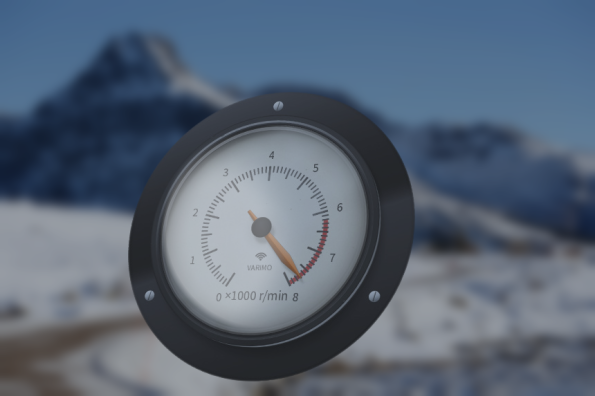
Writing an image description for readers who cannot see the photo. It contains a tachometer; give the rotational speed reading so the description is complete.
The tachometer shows 7700 rpm
